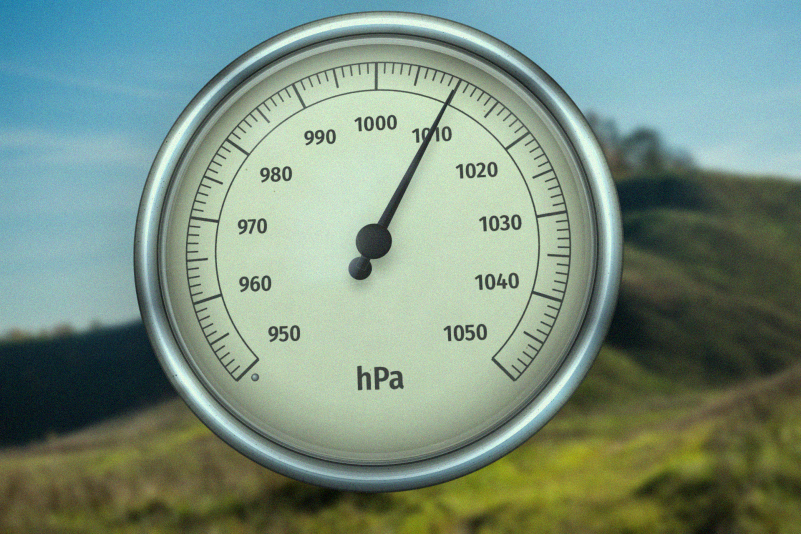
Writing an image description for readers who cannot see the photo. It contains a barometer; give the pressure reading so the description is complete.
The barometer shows 1010 hPa
